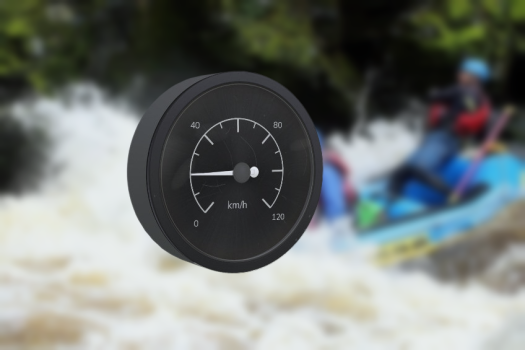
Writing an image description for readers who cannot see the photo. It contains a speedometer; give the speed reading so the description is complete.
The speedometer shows 20 km/h
